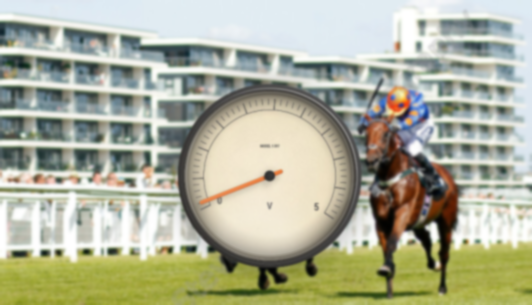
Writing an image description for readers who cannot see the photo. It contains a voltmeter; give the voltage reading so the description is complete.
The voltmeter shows 0.1 V
